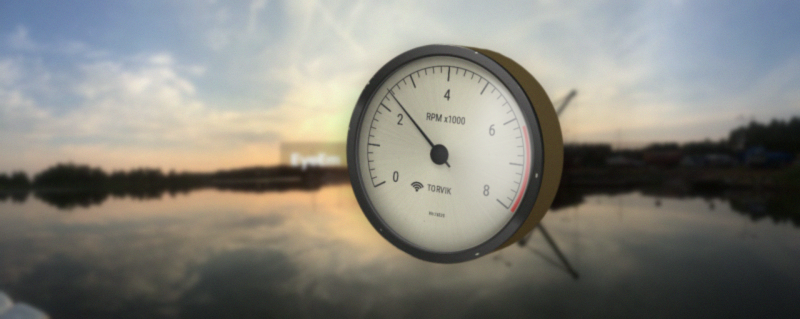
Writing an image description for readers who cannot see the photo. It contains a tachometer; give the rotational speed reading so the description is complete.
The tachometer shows 2400 rpm
